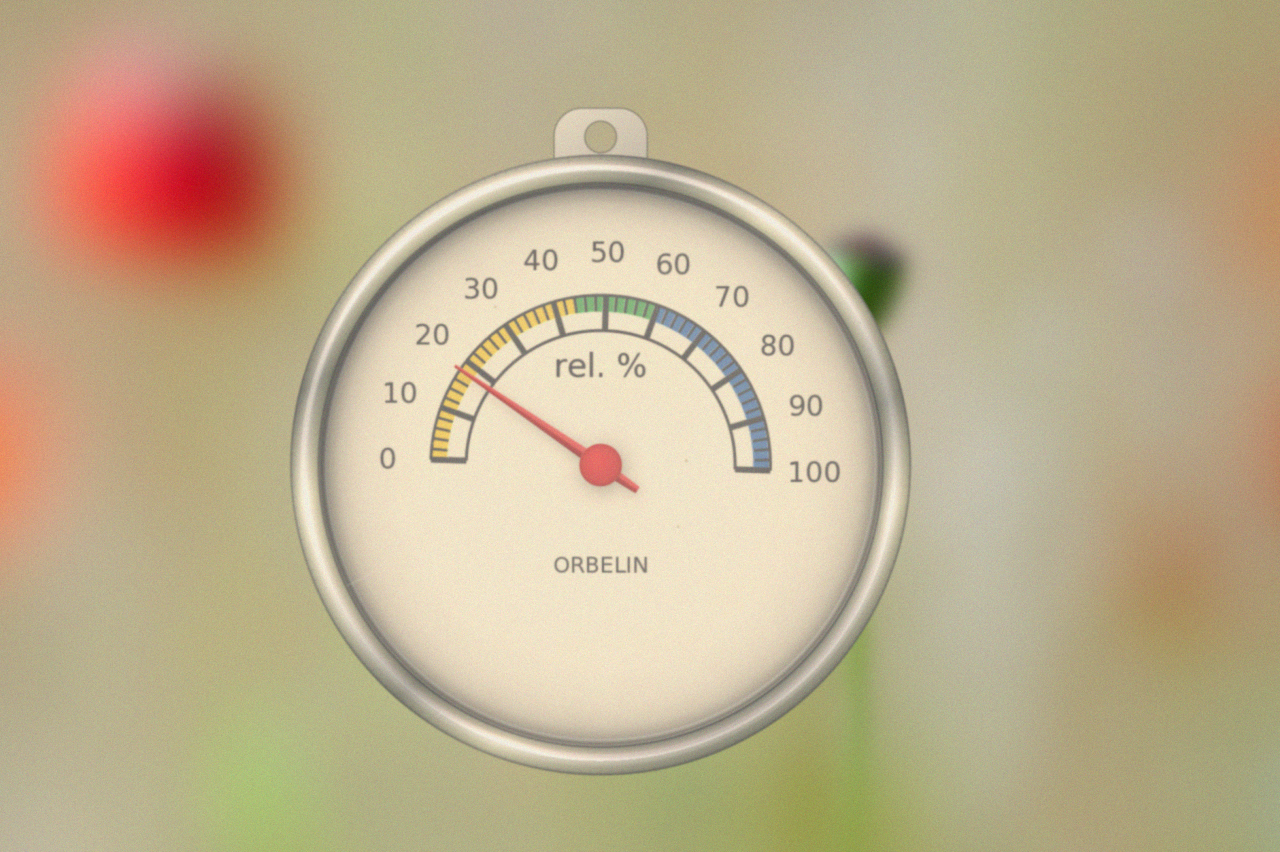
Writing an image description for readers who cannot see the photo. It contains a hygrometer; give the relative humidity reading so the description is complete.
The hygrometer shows 18 %
